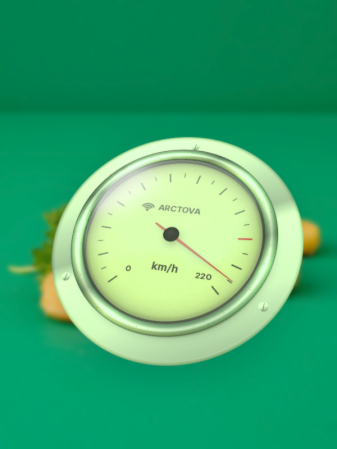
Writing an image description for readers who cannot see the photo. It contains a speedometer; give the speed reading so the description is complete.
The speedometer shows 210 km/h
